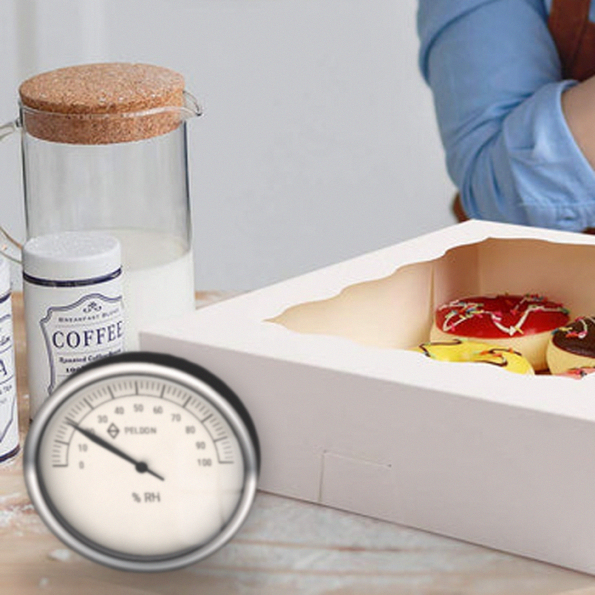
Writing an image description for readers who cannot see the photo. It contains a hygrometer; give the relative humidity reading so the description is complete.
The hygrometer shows 20 %
